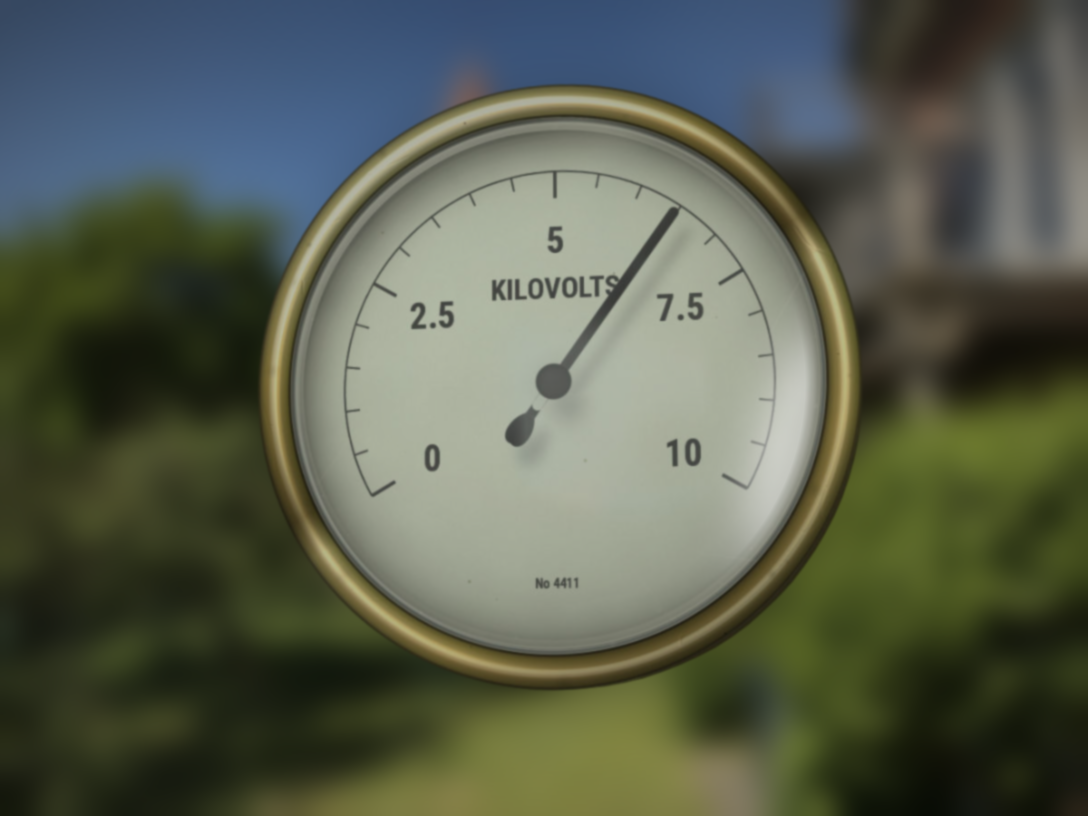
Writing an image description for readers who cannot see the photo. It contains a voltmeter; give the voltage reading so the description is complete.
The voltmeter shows 6.5 kV
